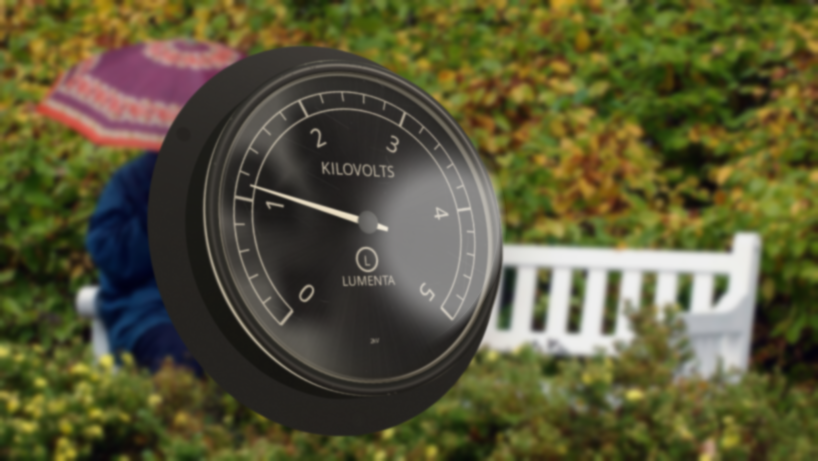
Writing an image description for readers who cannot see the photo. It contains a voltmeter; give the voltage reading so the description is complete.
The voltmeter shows 1.1 kV
